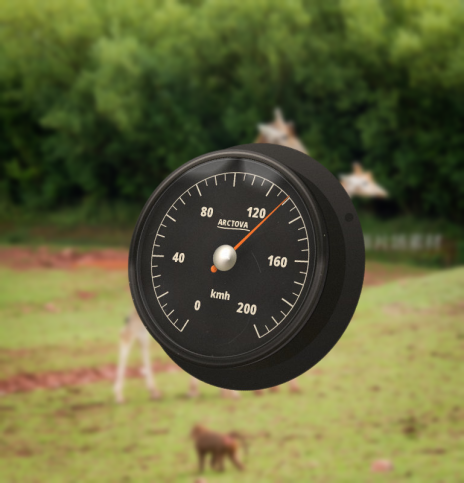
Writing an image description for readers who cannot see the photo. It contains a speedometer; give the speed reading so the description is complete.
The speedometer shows 130 km/h
